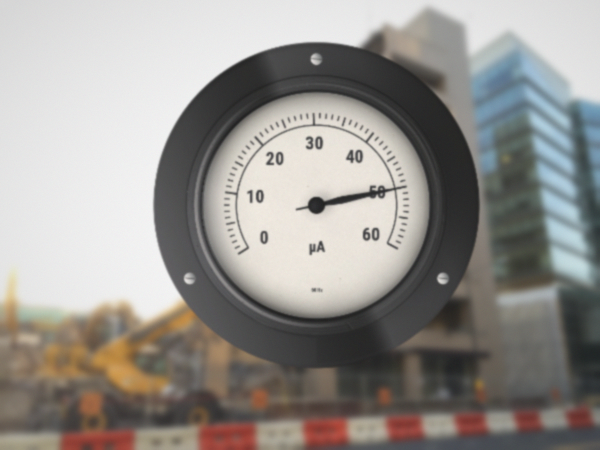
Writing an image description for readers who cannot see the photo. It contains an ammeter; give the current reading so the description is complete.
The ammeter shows 50 µA
